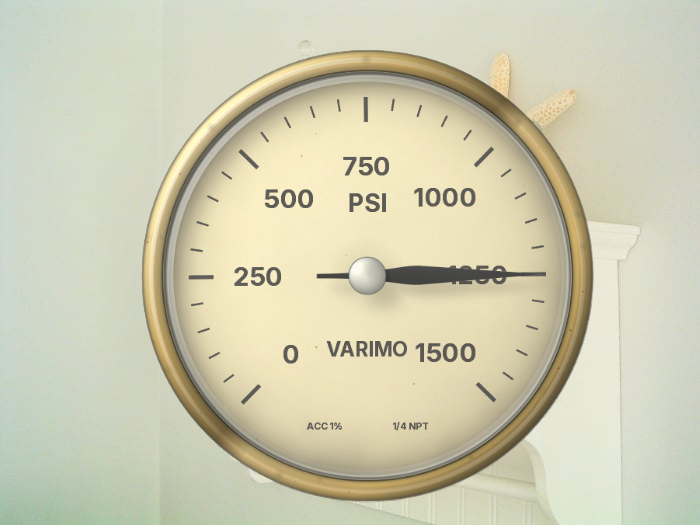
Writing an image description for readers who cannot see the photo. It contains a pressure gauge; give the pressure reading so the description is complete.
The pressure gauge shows 1250 psi
